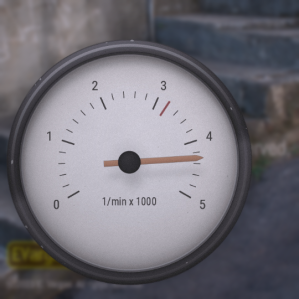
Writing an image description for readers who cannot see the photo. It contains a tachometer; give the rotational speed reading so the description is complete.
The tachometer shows 4300 rpm
